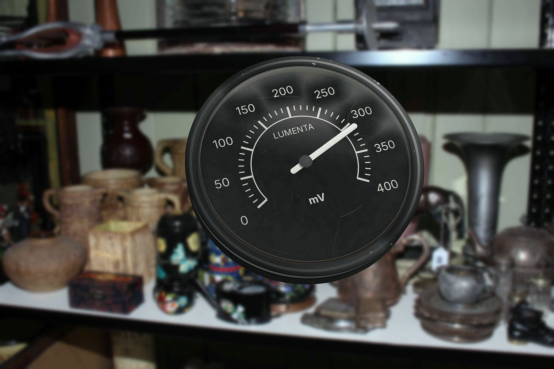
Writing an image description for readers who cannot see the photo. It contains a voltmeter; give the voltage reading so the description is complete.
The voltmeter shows 310 mV
